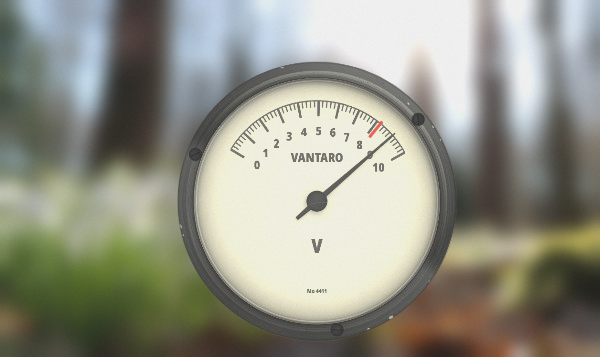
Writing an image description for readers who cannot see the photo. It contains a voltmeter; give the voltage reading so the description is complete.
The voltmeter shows 9 V
